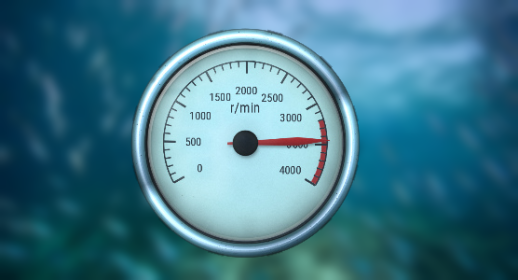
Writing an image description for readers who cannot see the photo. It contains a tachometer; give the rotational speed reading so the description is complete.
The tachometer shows 3450 rpm
